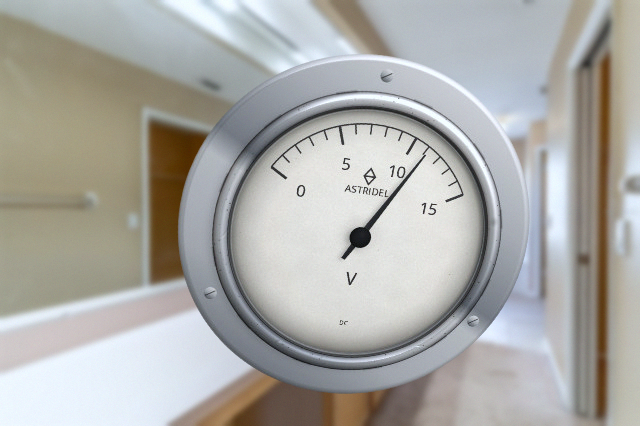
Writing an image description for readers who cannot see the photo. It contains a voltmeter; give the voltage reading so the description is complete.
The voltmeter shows 11 V
